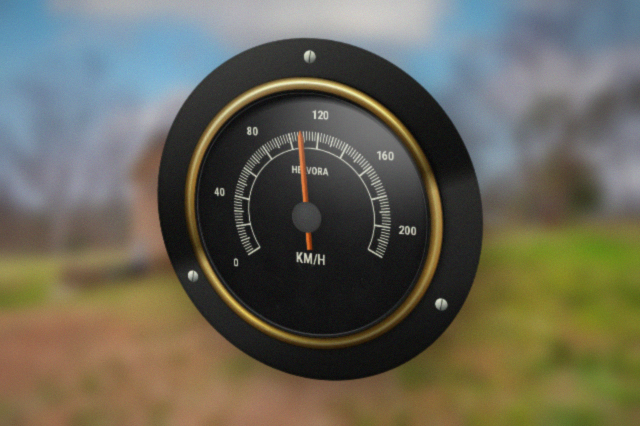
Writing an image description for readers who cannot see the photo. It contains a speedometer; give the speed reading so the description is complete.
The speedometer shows 110 km/h
